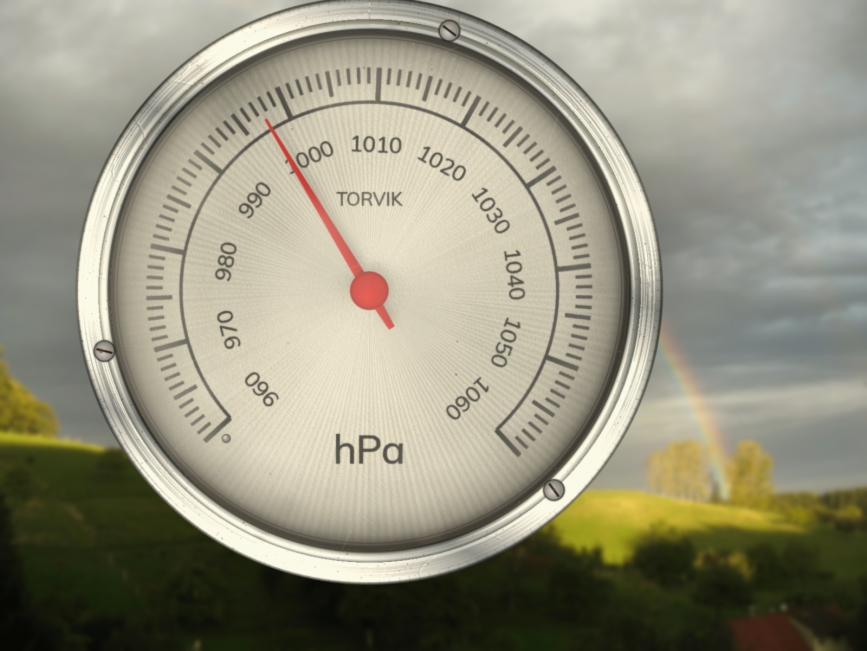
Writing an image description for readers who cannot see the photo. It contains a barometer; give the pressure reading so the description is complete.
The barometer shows 997.5 hPa
